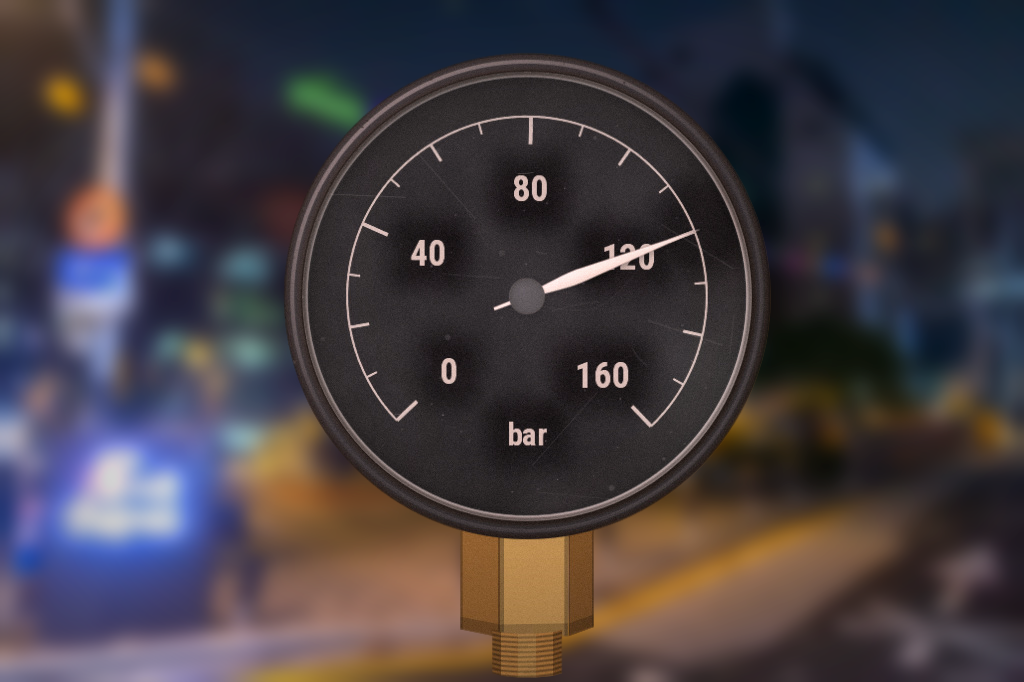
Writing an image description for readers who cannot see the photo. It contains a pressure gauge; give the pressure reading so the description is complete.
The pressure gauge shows 120 bar
